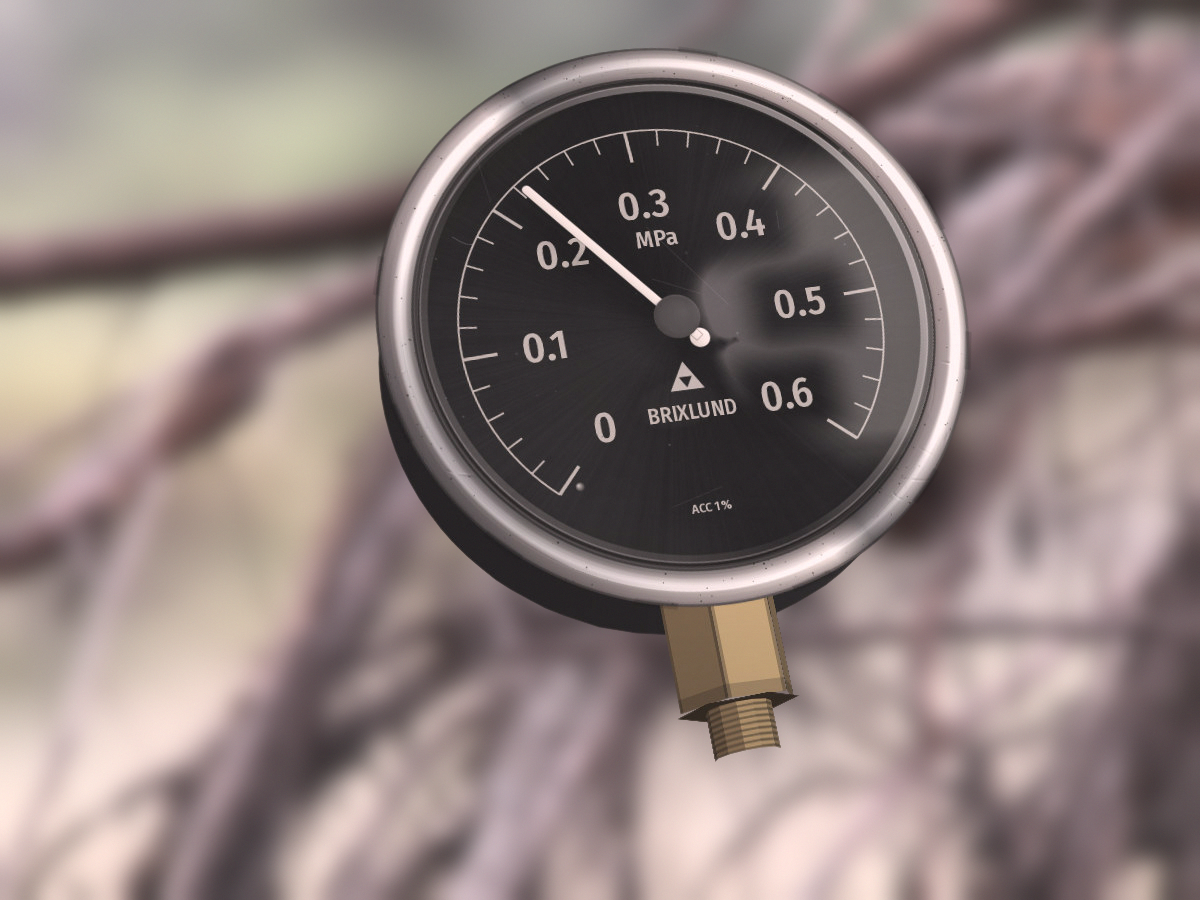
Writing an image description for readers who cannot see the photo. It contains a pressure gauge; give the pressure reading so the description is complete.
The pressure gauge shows 0.22 MPa
